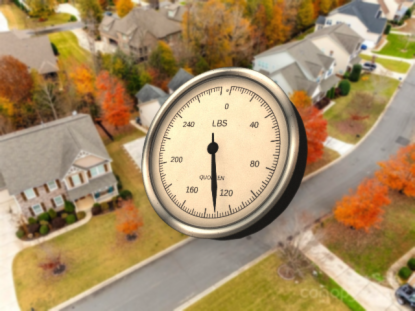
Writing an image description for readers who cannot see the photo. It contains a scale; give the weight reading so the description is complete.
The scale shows 130 lb
